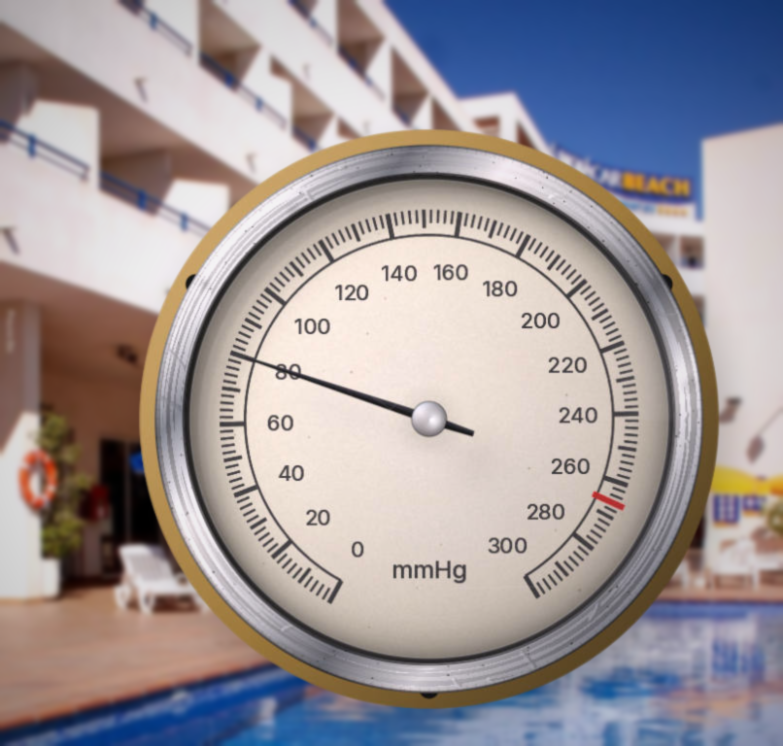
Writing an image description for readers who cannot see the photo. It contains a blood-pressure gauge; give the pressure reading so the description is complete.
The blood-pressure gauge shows 80 mmHg
